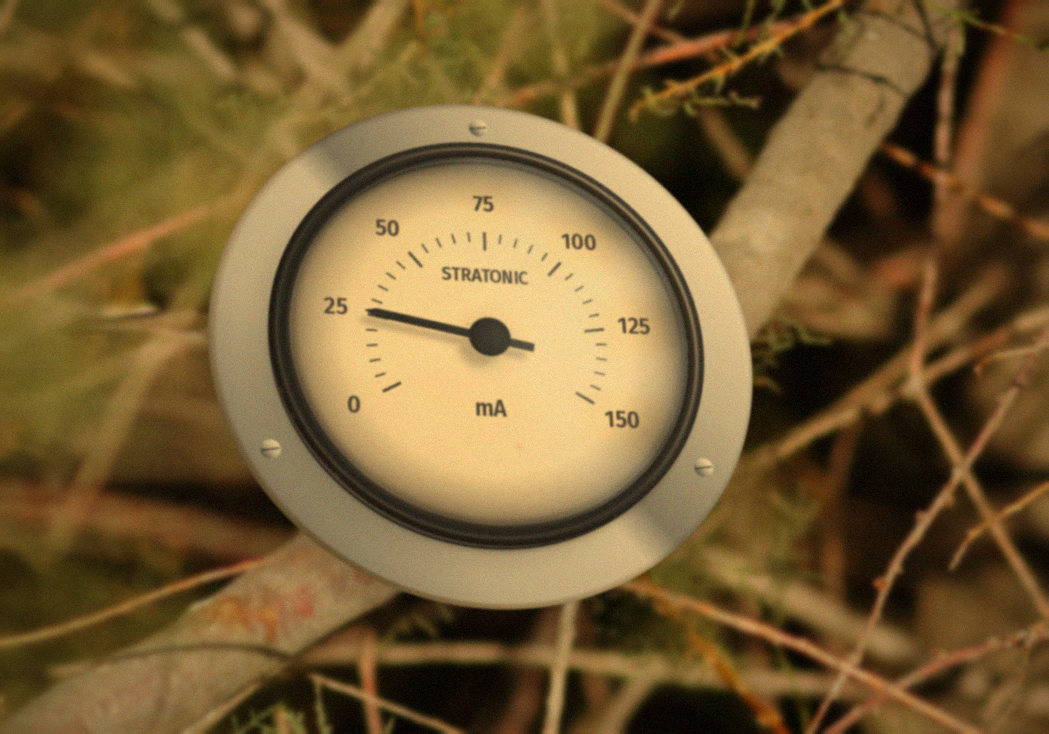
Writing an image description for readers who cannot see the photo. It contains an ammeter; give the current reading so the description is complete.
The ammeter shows 25 mA
